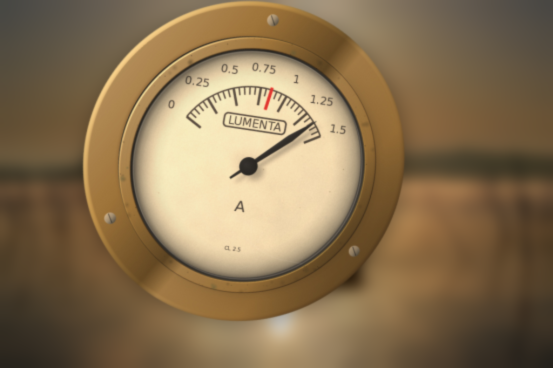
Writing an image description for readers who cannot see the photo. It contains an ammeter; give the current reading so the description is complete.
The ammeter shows 1.35 A
